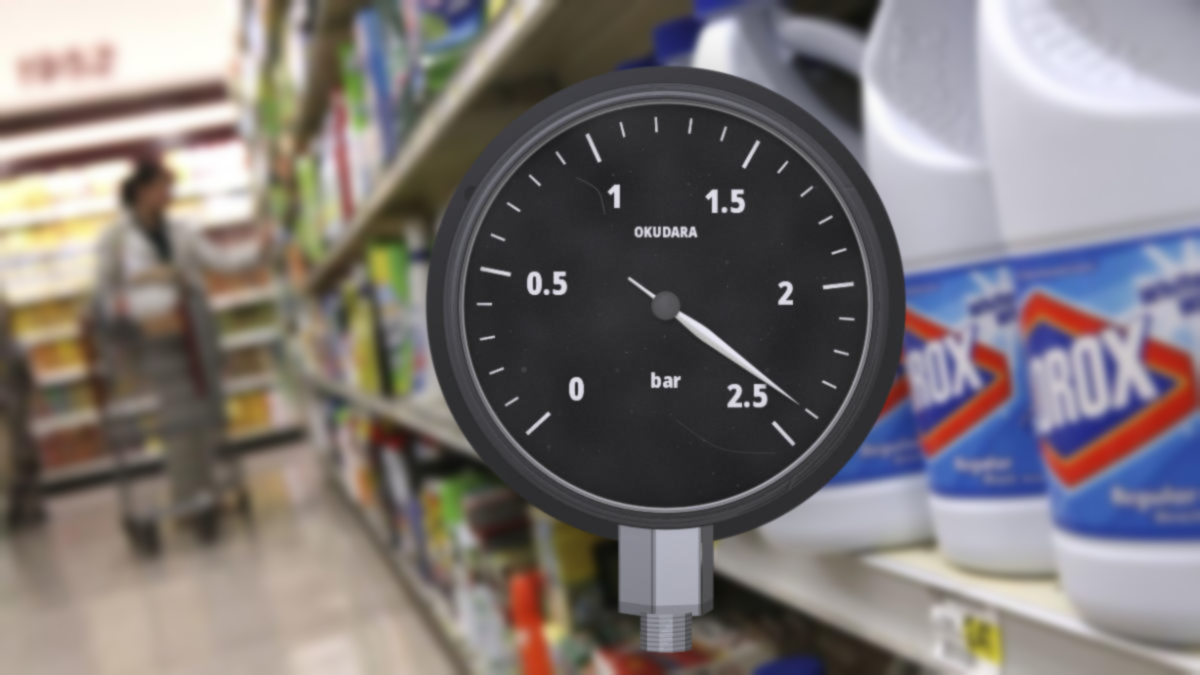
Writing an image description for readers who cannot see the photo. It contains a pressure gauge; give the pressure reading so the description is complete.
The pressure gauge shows 2.4 bar
